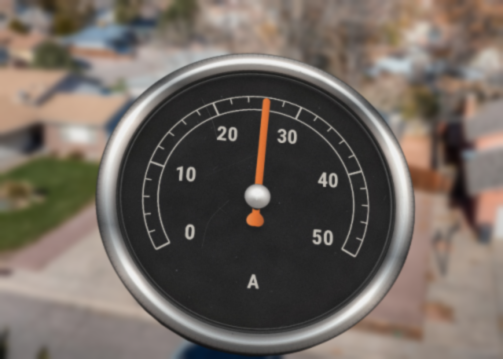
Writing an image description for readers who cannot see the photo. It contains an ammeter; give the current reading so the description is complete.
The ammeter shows 26 A
